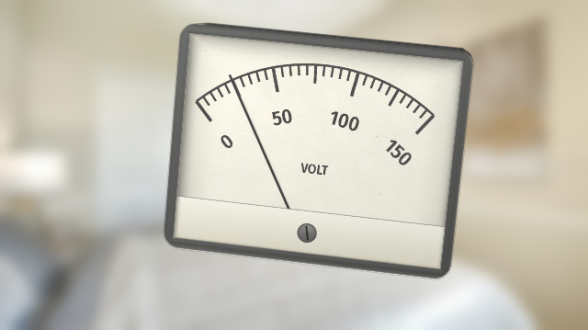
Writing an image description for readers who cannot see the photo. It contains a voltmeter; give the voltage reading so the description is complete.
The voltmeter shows 25 V
